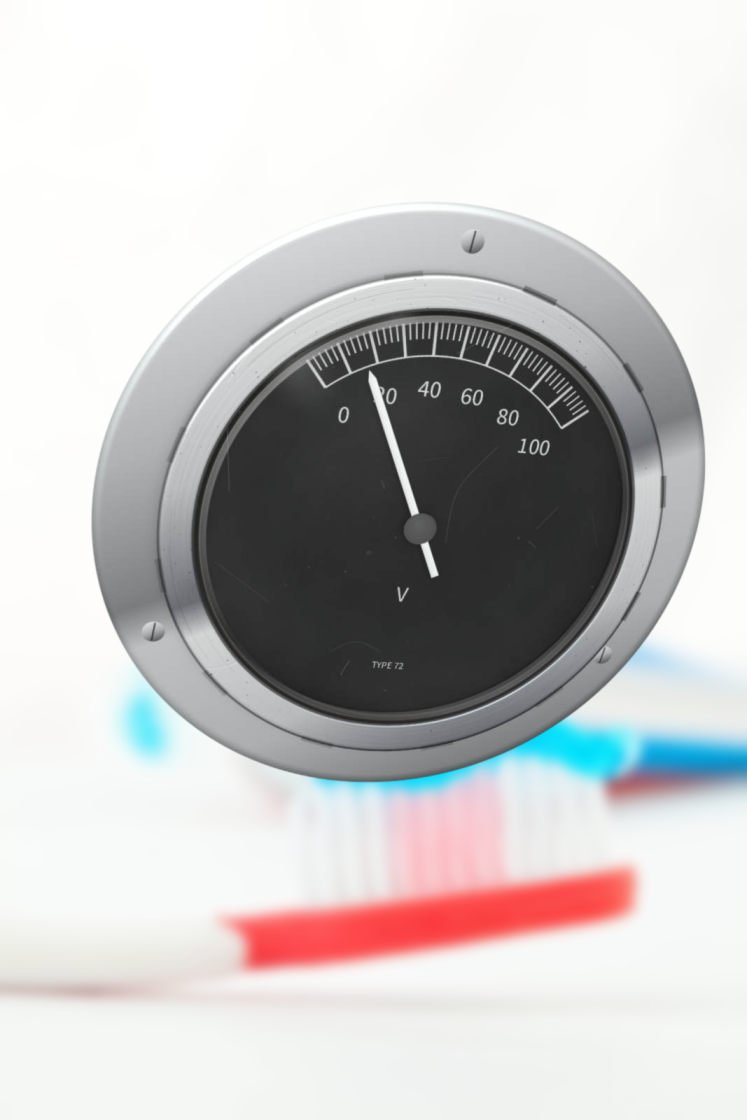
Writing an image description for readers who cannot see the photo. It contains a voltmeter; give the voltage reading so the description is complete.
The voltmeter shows 16 V
